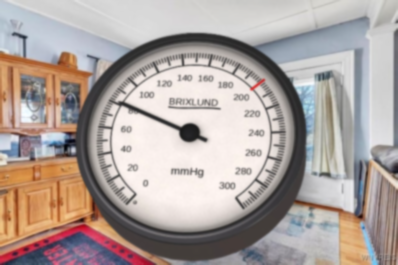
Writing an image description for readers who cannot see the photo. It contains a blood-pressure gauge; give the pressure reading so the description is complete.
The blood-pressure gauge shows 80 mmHg
